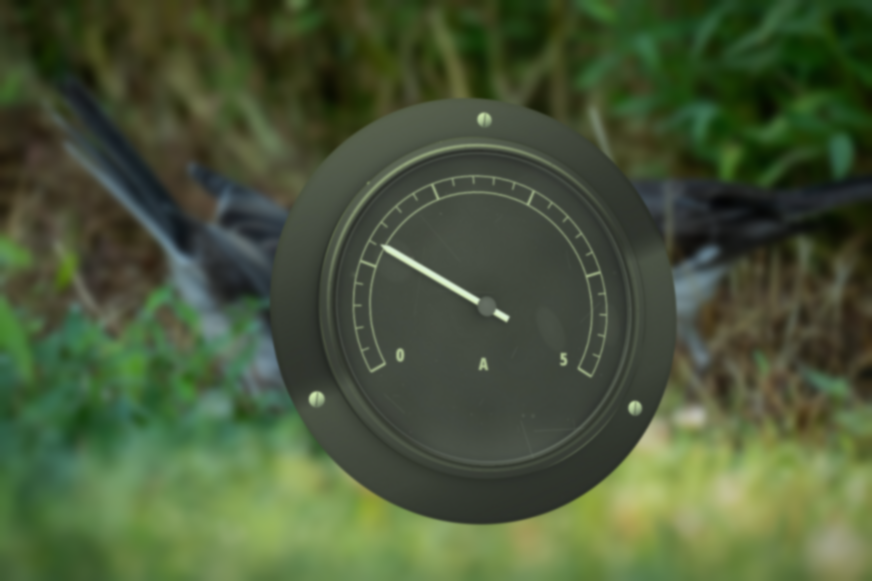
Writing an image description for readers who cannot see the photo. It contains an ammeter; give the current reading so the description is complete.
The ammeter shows 1.2 A
